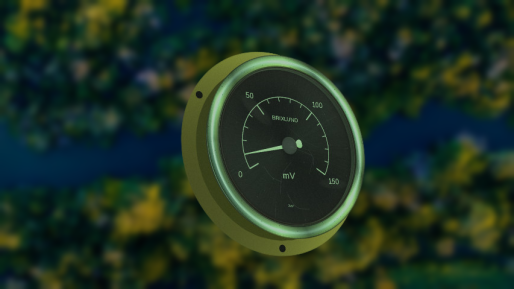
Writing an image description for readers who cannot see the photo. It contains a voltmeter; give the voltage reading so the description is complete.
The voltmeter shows 10 mV
